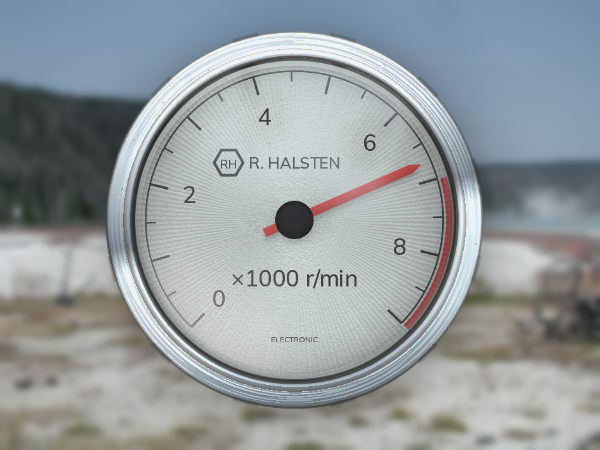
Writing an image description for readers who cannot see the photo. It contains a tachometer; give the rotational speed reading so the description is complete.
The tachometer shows 6750 rpm
